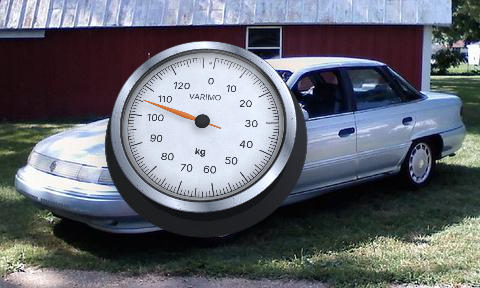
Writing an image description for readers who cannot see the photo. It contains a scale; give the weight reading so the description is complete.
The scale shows 105 kg
